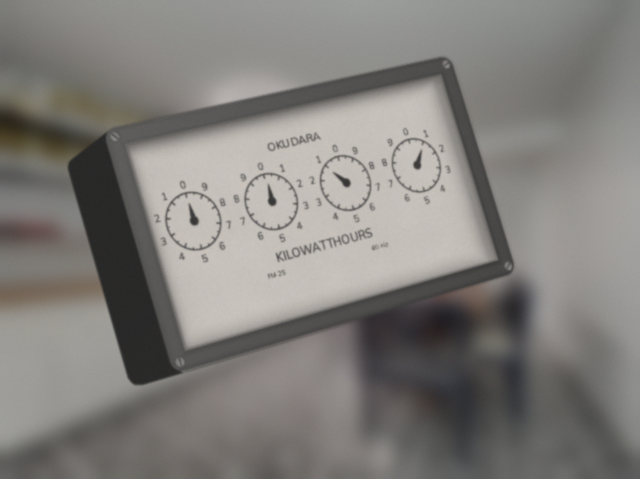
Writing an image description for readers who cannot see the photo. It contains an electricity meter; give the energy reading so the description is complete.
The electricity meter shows 11 kWh
